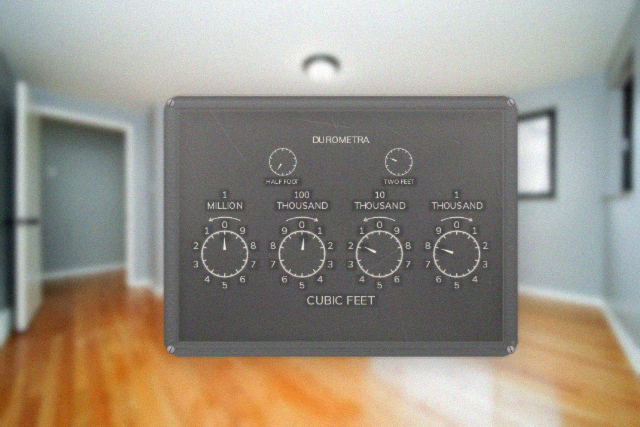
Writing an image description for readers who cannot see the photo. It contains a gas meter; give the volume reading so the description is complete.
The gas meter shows 1800 ft³
